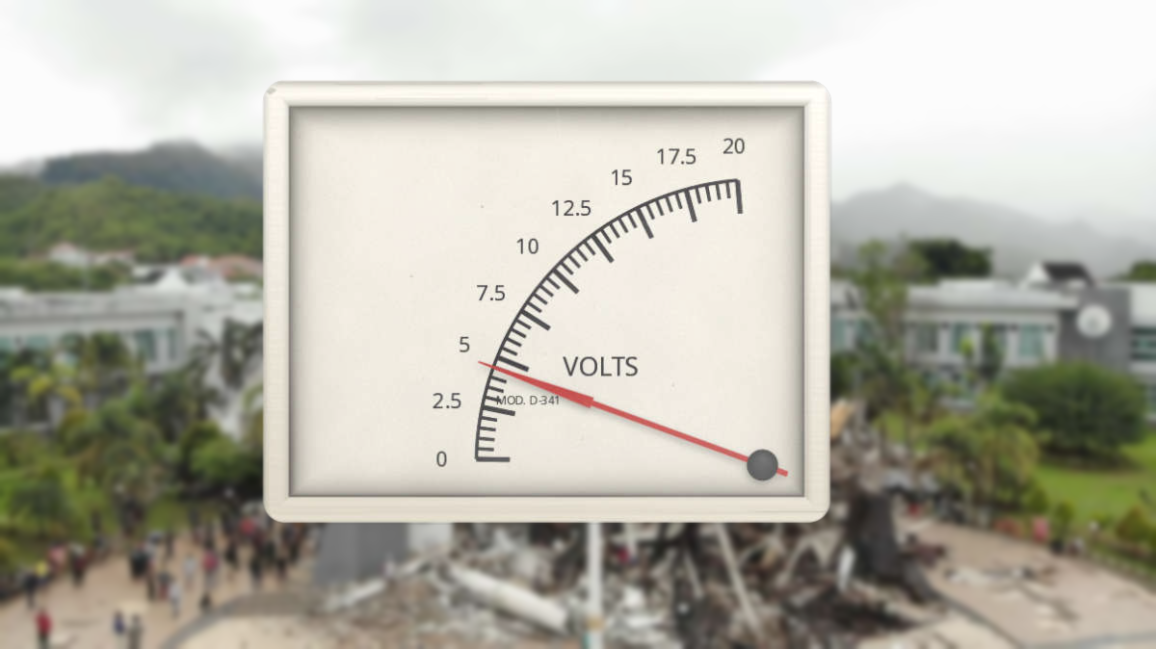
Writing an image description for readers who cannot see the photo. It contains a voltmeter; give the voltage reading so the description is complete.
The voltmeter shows 4.5 V
